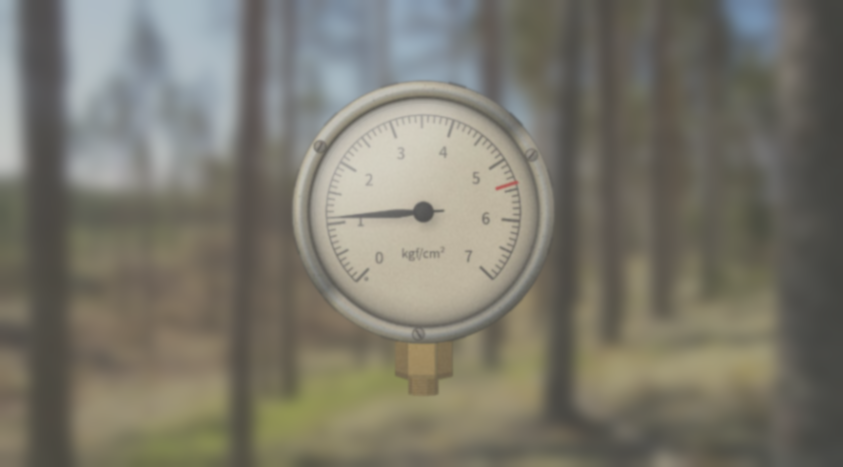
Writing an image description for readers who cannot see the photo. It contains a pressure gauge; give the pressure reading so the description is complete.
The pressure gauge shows 1.1 kg/cm²
